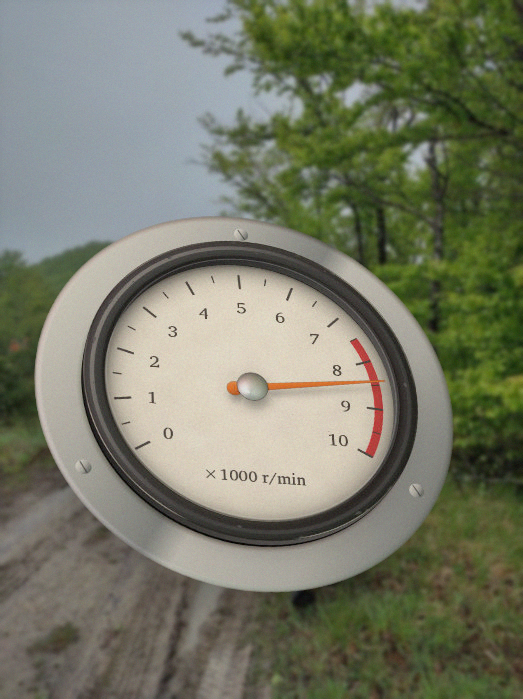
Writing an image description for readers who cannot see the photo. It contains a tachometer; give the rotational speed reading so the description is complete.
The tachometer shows 8500 rpm
